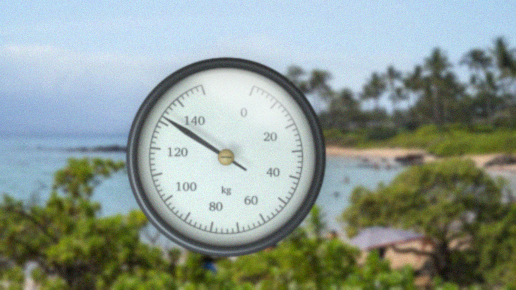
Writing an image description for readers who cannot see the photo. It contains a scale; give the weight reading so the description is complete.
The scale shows 132 kg
